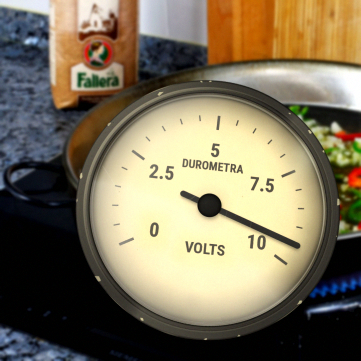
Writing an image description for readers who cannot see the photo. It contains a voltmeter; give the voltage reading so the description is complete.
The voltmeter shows 9.5 V
